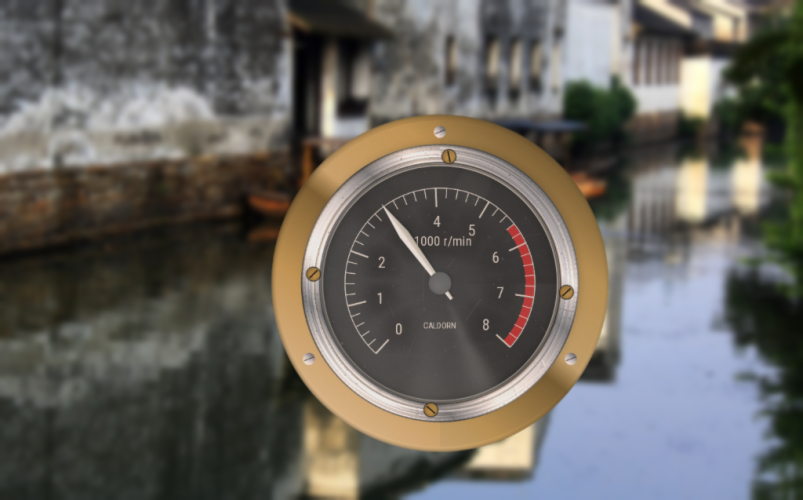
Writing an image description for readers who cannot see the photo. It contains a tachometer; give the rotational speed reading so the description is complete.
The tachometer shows 3000 rpm
